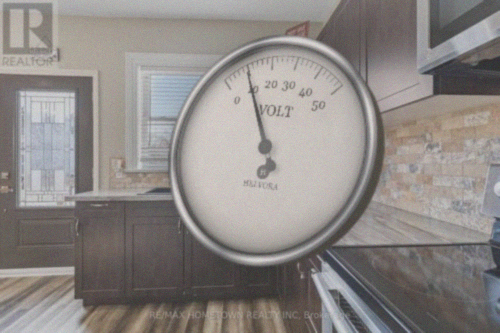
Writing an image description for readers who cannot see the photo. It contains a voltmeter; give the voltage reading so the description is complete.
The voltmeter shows 10 V
